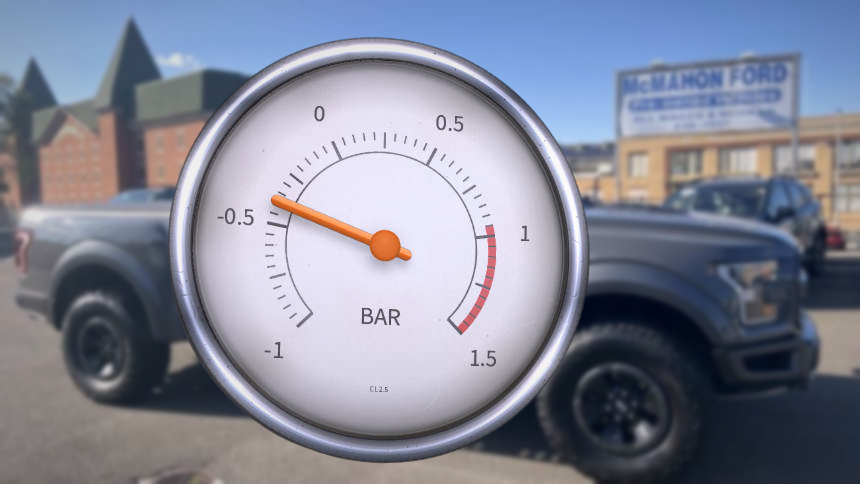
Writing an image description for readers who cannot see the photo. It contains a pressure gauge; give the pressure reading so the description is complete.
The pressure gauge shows -0.4 bar
